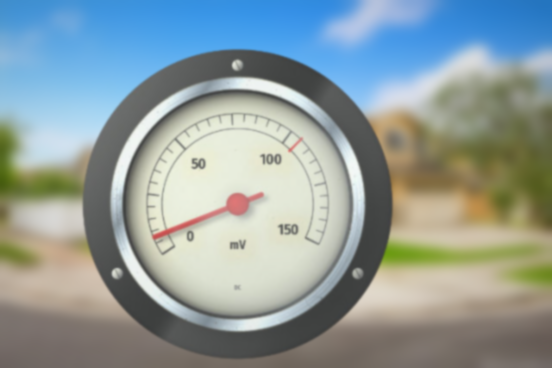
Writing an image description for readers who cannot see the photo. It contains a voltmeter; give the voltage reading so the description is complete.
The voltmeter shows 7.5 mV
